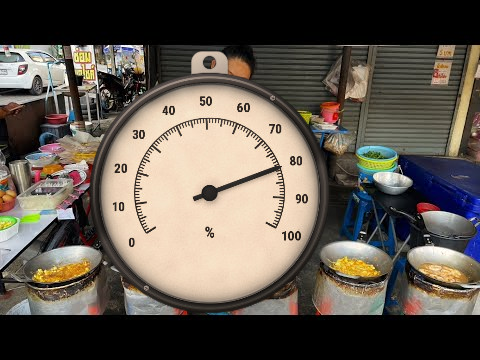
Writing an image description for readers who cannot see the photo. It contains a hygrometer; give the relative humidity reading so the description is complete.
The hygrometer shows 80 %
